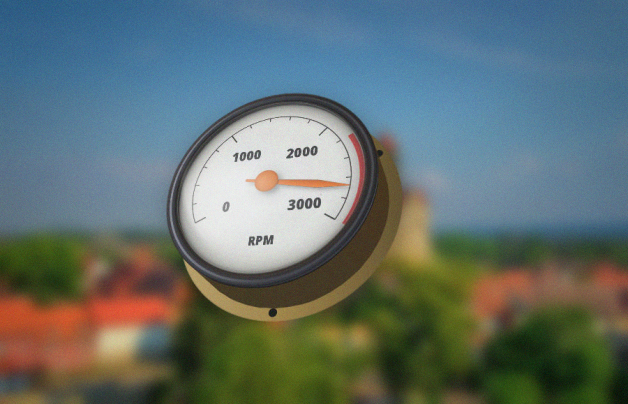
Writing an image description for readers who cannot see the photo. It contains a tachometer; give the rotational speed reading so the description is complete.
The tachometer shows 2700 rpm
